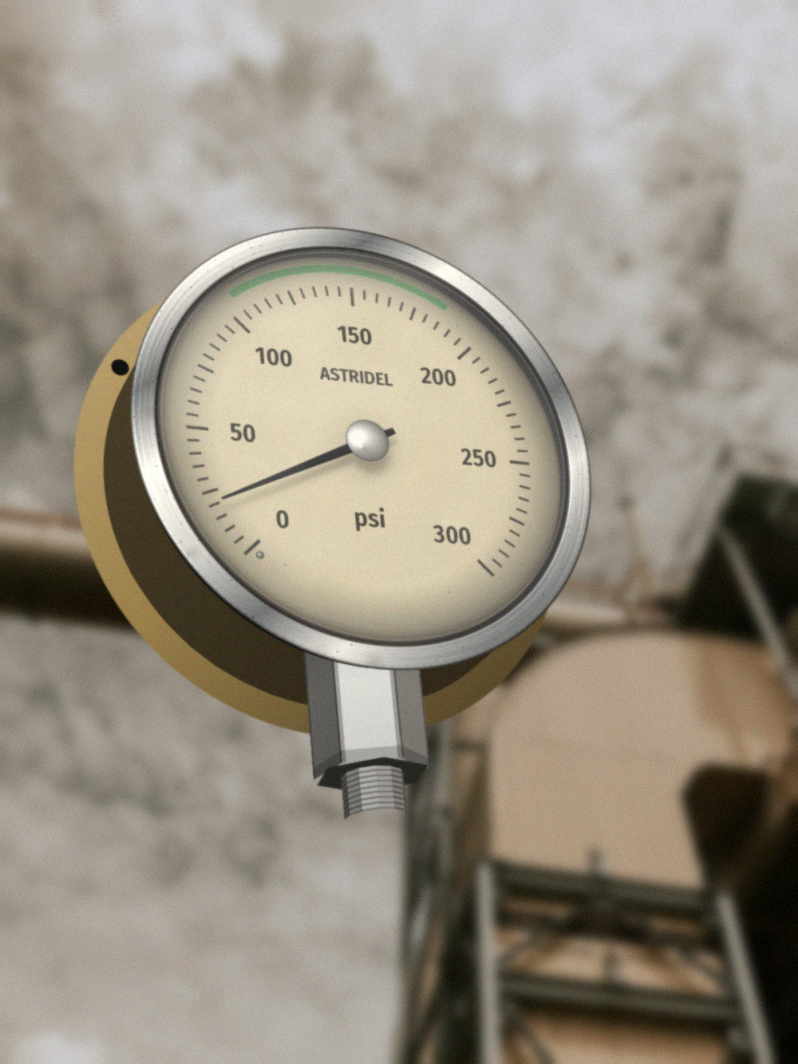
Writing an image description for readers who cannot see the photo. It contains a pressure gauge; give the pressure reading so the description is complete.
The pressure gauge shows 20 psi
